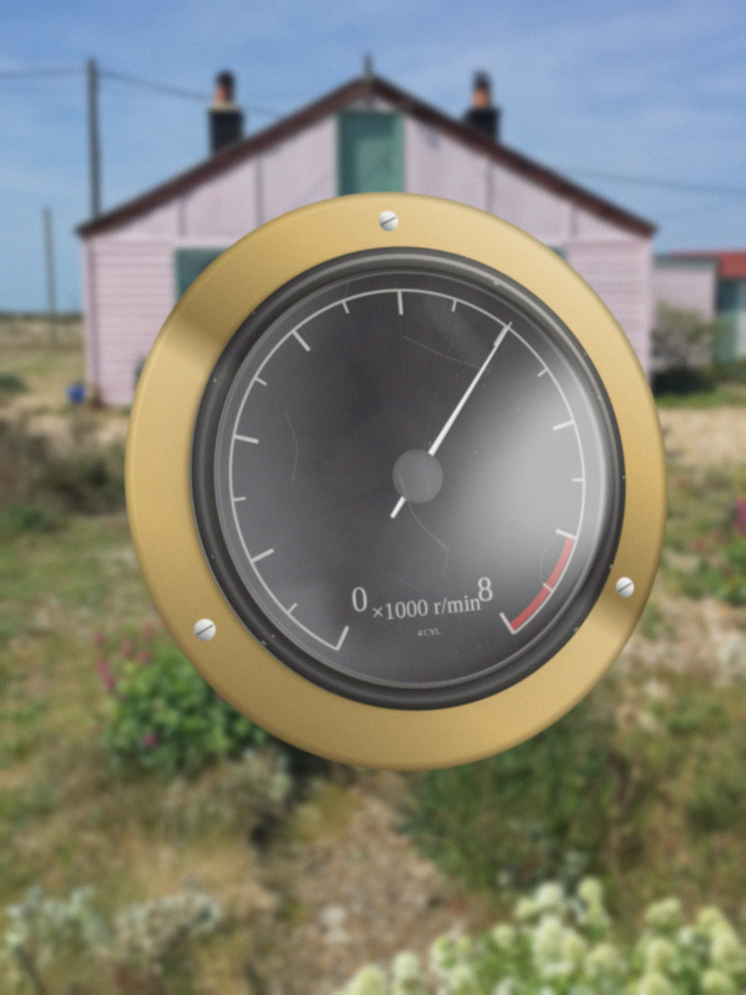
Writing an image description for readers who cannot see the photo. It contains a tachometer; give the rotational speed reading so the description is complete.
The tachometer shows 5000 rpm
